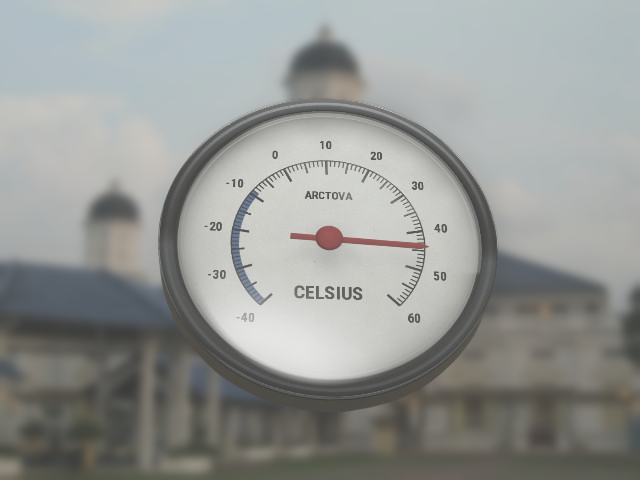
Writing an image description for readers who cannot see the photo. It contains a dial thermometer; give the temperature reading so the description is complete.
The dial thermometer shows 45 °C
